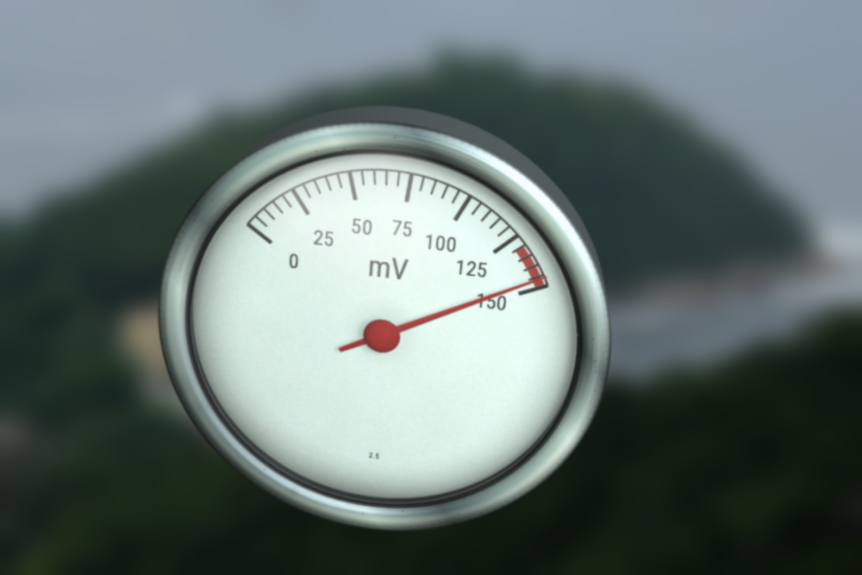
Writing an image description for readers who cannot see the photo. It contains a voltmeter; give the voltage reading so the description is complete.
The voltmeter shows 145 mV
